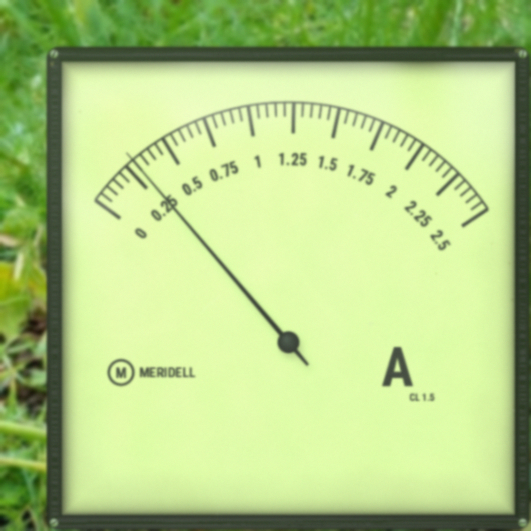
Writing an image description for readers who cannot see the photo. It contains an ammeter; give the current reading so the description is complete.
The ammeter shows 0.3 A
